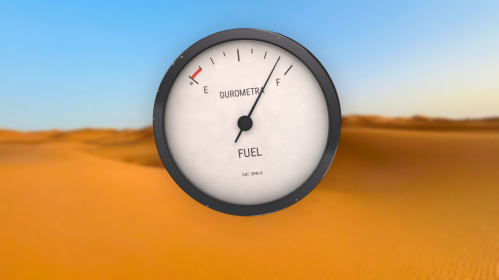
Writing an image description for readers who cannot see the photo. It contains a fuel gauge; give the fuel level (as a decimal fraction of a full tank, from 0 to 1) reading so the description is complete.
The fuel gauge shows 0.875
